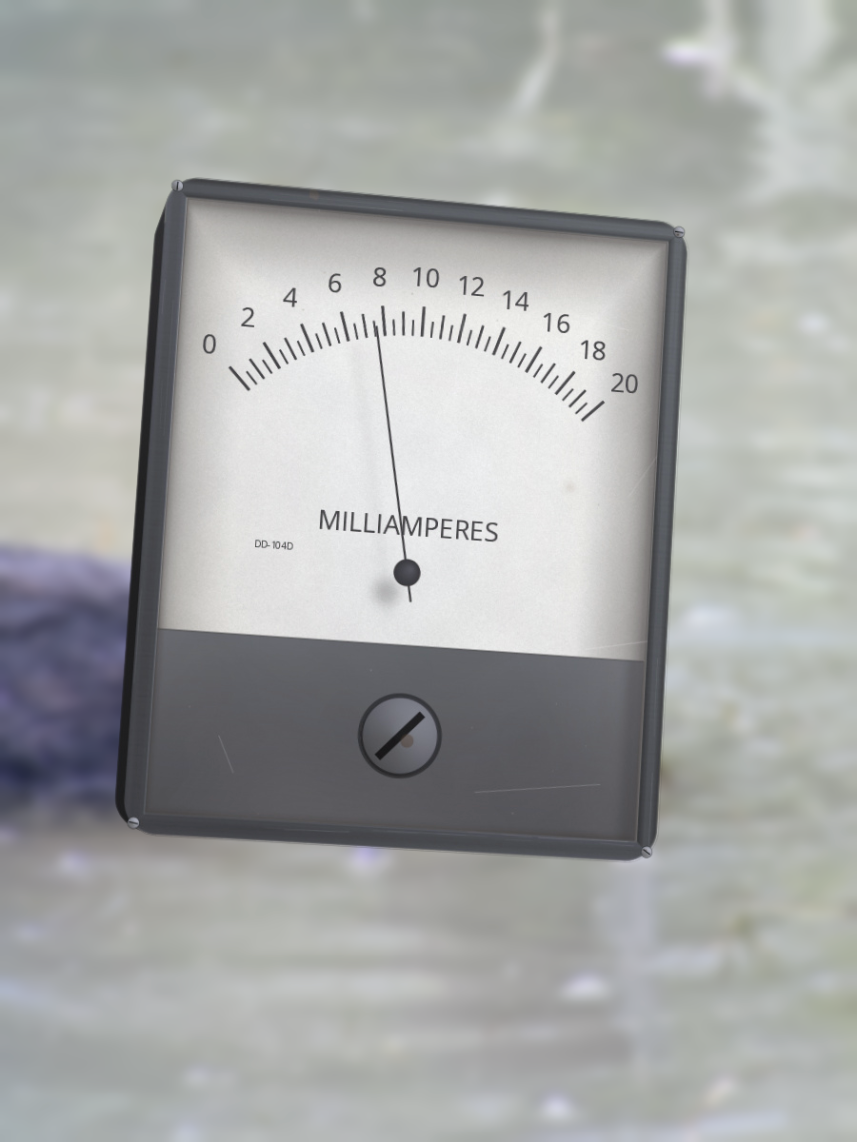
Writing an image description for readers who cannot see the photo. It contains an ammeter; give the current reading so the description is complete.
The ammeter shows 7.5 mA
